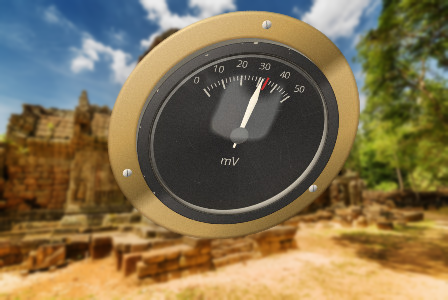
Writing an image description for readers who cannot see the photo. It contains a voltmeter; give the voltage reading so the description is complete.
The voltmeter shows 30 mV
